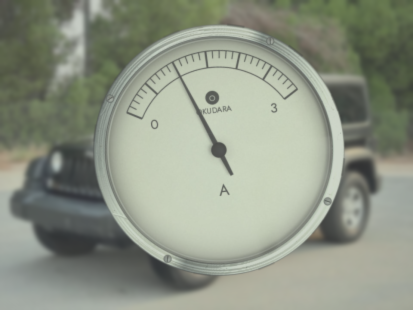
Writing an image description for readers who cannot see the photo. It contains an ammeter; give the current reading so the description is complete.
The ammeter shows 1 A
